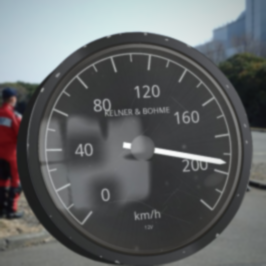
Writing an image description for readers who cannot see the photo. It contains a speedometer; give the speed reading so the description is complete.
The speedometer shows 195 km/h
